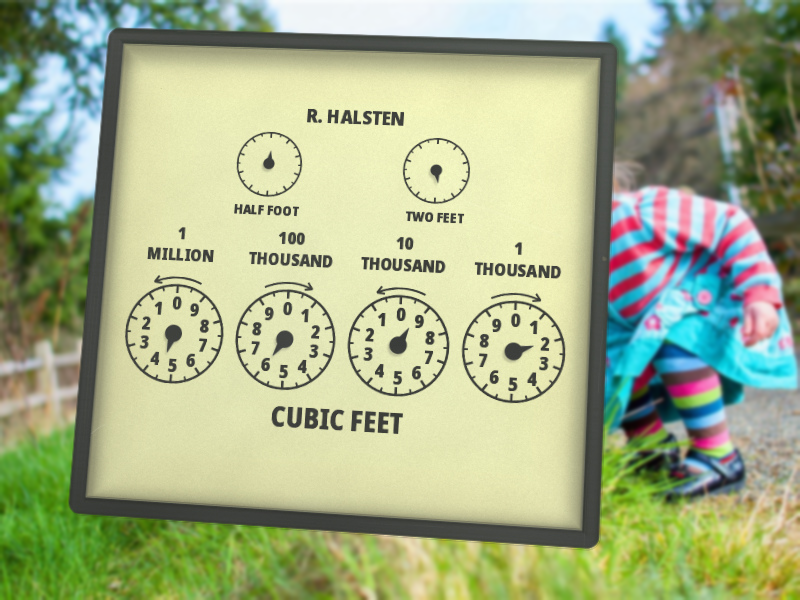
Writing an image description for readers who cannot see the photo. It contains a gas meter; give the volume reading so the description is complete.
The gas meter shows 459200 ft³
